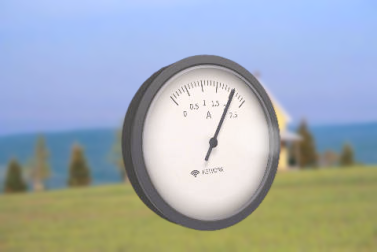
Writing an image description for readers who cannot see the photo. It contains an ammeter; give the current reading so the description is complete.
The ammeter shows 2 A
